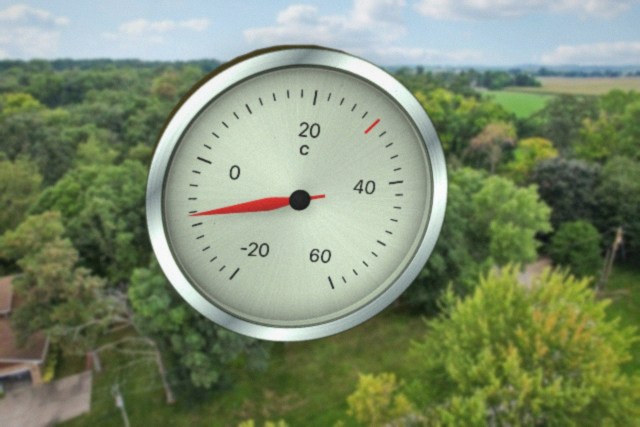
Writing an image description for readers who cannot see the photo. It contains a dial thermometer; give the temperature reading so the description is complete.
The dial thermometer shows -8 °C
